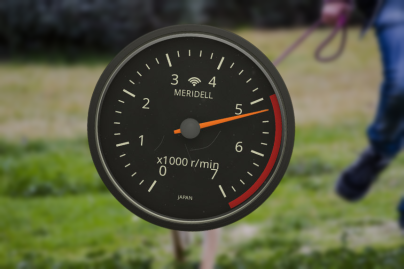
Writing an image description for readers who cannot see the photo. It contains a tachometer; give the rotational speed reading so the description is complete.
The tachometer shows 5200 rpm
